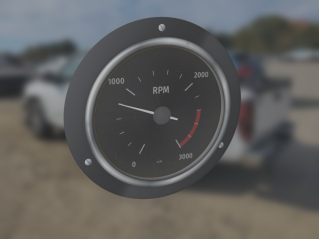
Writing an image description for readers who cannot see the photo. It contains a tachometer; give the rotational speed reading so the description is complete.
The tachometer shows 800 rpm
